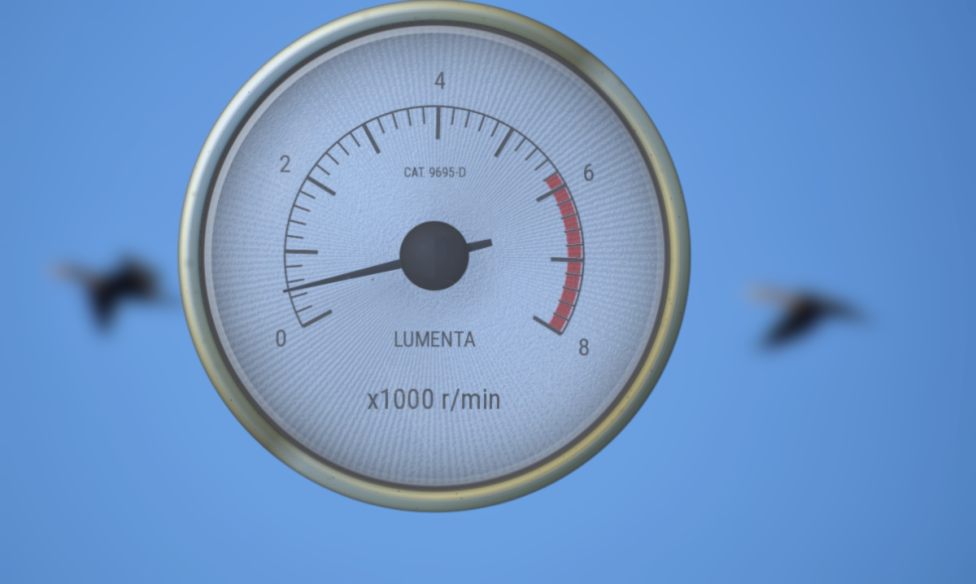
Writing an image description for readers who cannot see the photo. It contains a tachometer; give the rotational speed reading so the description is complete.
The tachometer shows 500 rpm
